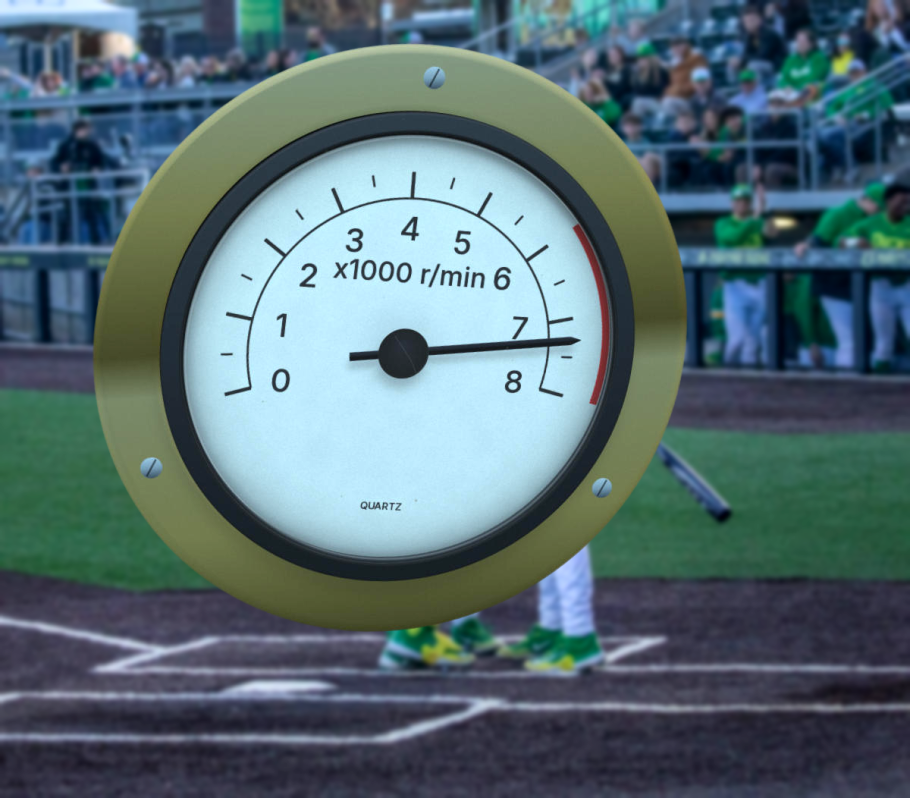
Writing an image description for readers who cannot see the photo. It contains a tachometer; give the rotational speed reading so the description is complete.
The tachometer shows 7250 rpm
